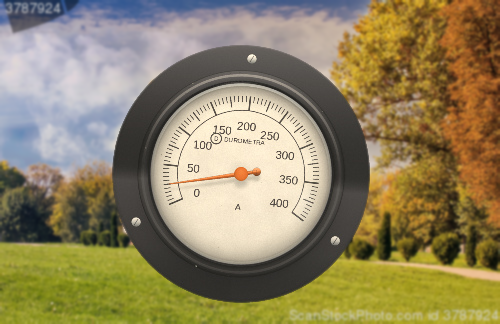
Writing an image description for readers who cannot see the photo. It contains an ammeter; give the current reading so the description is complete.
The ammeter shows 25 A
